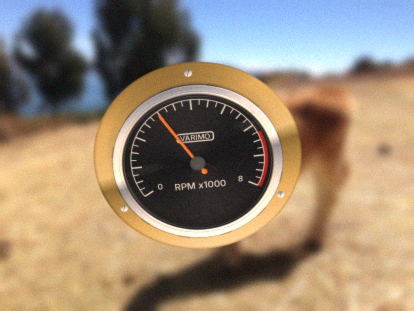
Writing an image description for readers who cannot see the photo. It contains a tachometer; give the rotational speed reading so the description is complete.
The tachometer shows 3000 rpm
